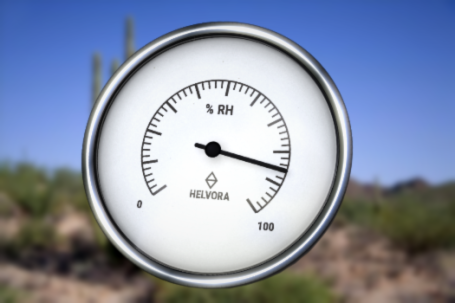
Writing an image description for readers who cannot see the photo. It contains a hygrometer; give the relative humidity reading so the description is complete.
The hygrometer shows 86 %
